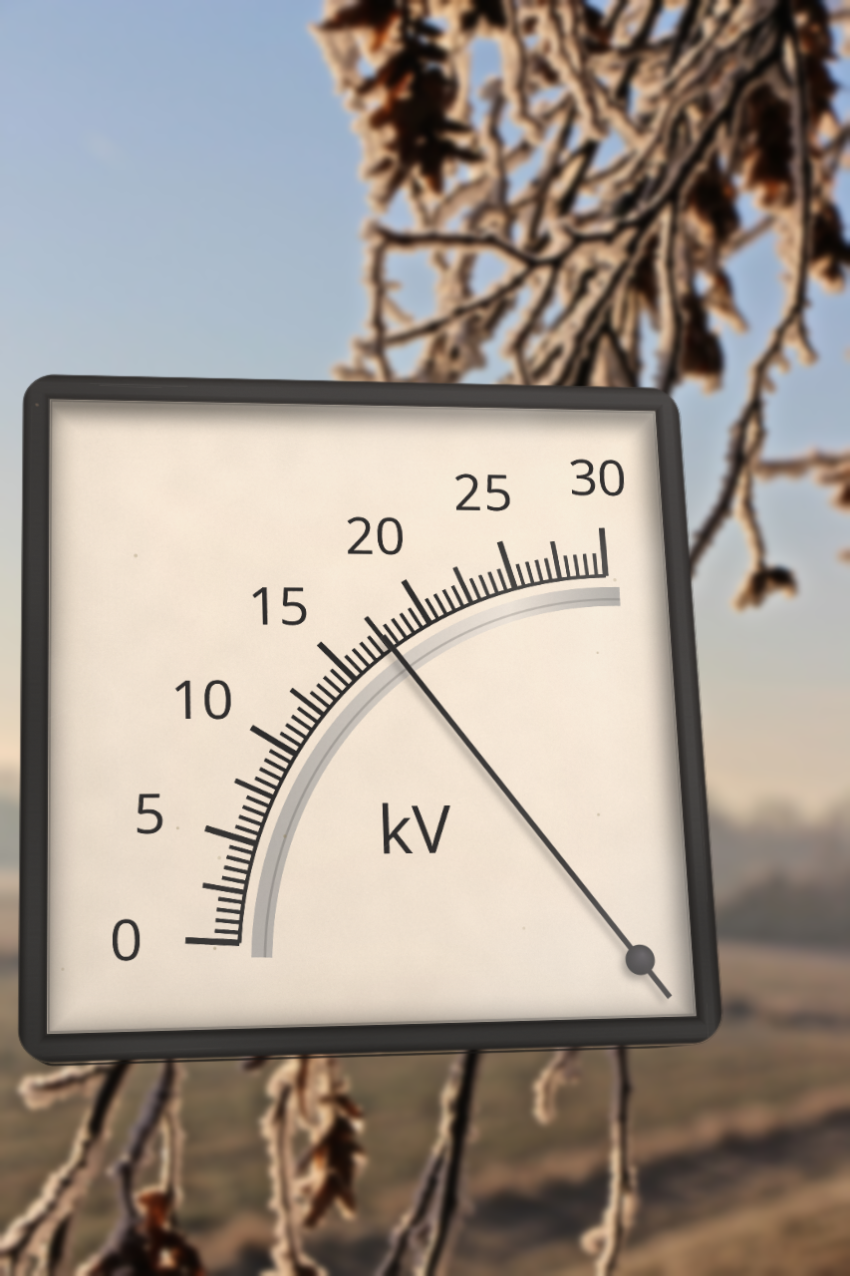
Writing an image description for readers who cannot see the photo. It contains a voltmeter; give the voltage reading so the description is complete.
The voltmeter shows 17.5 kV
